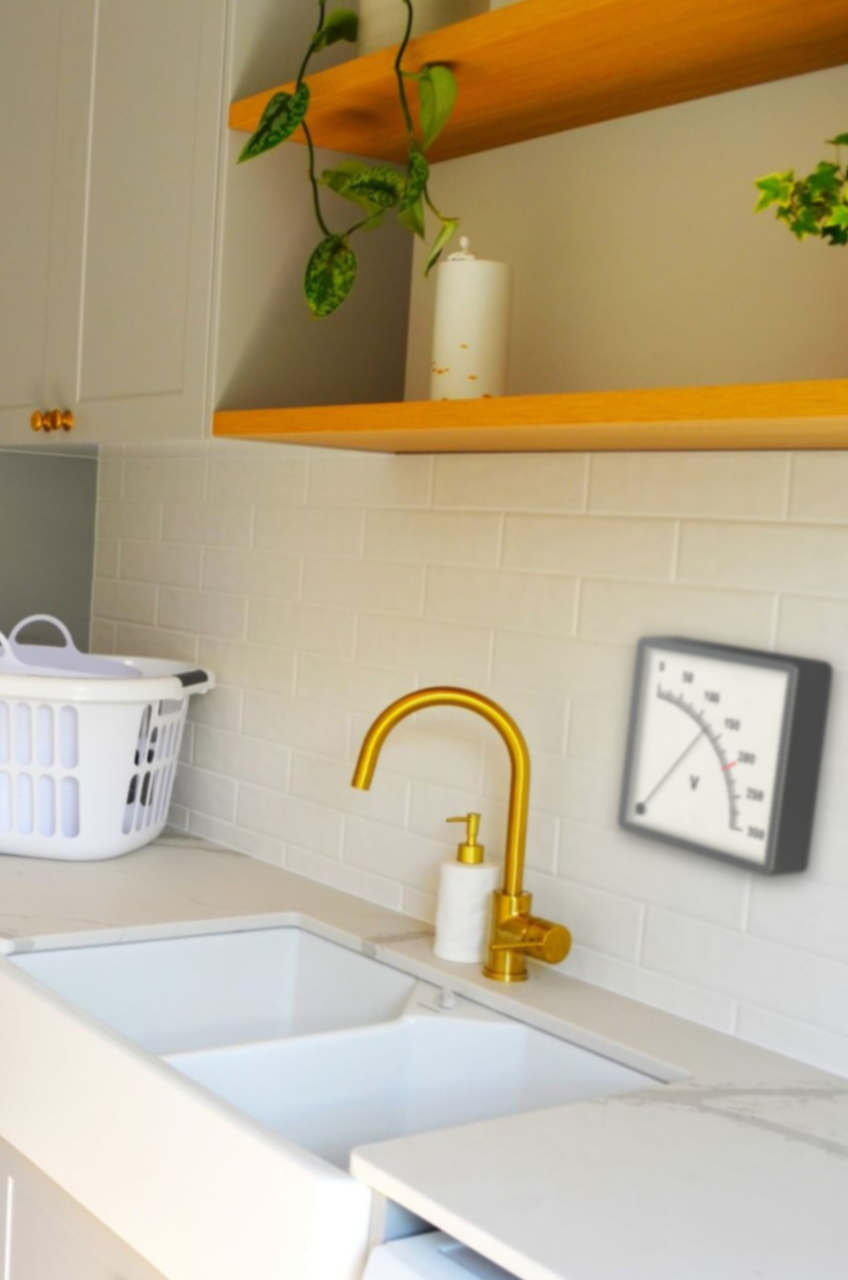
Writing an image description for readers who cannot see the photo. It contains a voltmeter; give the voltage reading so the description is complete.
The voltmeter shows 125 V
